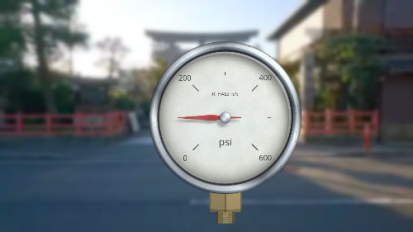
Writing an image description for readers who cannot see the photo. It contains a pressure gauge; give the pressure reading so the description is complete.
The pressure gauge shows 100 psi
